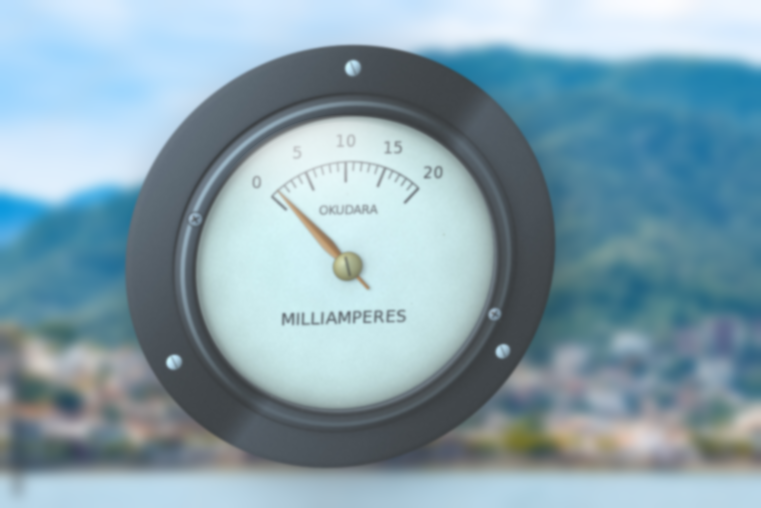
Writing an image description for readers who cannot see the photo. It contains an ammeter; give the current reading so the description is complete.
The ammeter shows 1 mA
